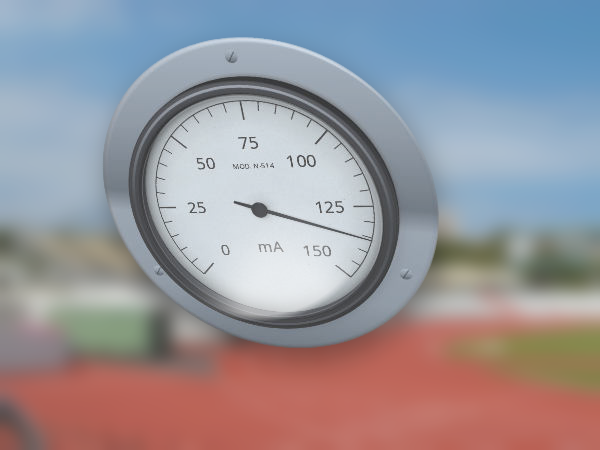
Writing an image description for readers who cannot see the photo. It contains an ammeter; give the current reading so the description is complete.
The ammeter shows 135 mA
